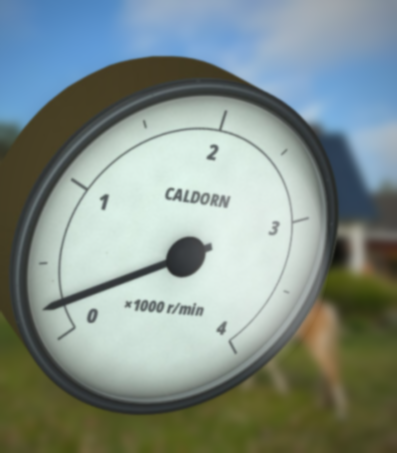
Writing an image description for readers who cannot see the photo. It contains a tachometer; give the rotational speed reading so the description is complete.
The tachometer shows 250 rpm
